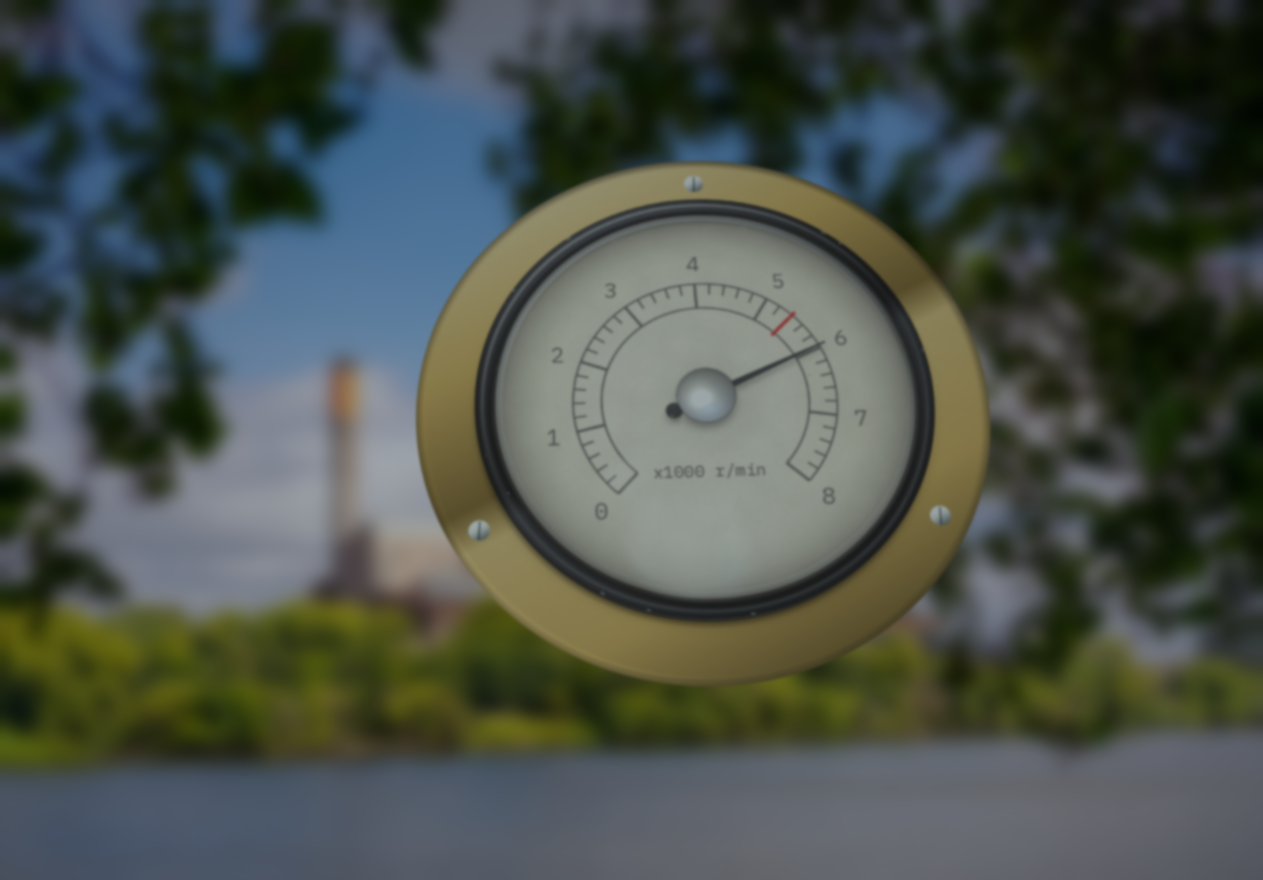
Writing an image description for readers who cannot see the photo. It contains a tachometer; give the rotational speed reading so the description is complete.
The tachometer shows 6000 rpm
